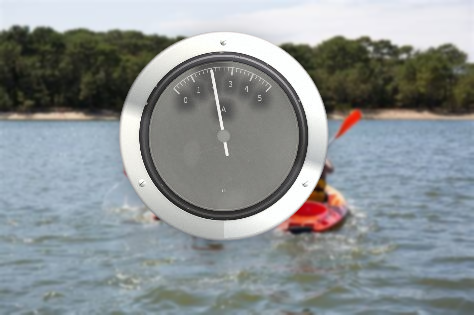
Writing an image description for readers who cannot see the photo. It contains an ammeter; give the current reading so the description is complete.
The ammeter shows 2 A
